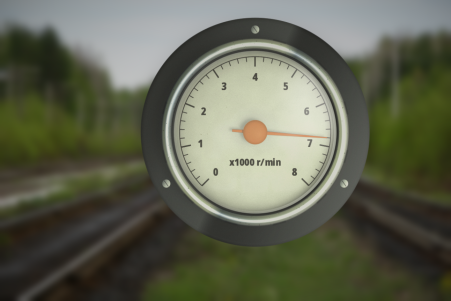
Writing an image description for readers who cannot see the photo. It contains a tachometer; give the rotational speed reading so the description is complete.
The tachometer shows 6800 rpm
